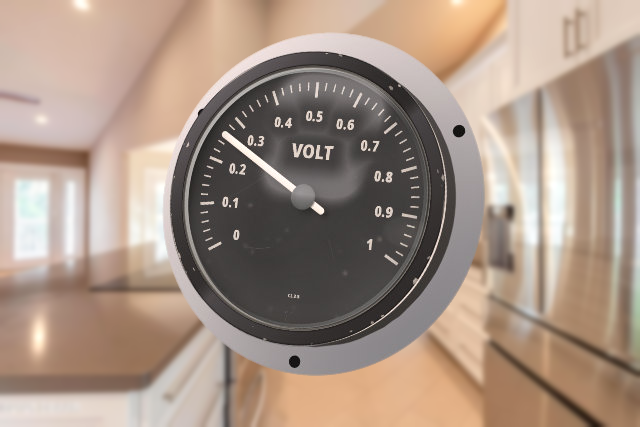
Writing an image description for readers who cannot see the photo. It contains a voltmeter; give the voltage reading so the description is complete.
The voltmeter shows 0.26 V
